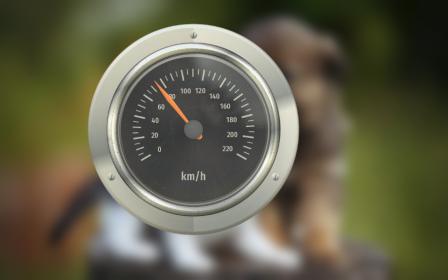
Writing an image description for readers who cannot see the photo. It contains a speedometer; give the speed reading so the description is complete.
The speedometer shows 75 km/h
